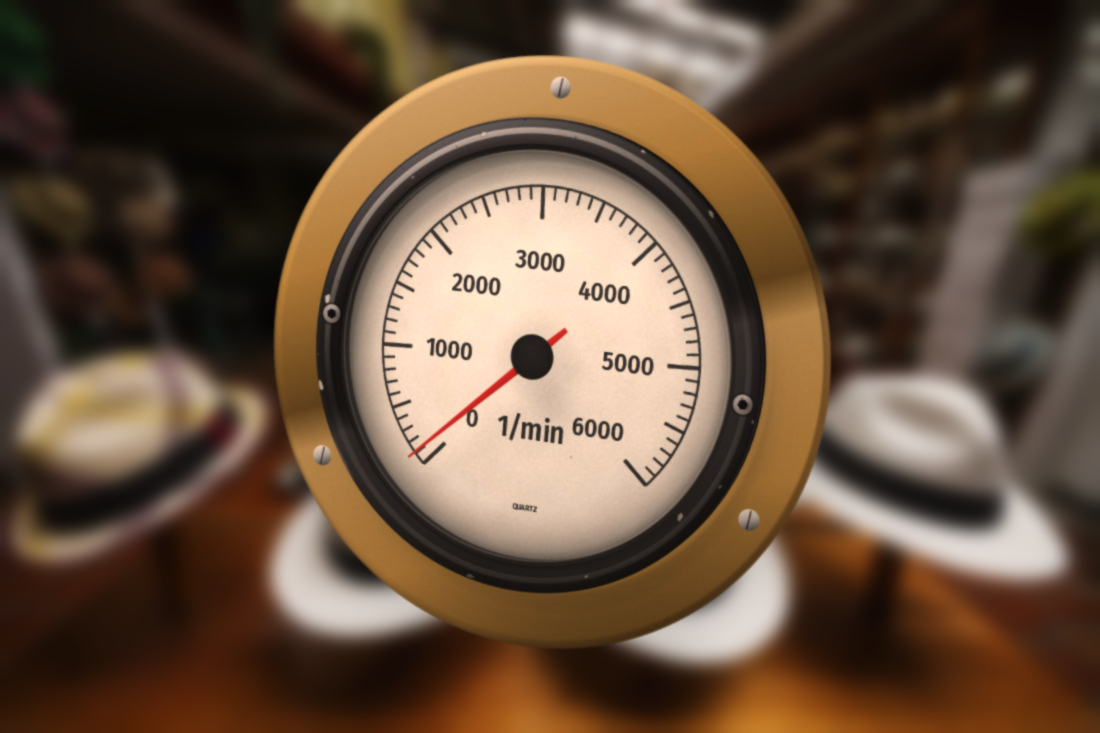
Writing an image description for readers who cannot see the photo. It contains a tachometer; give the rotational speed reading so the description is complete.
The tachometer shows 100 rpm
